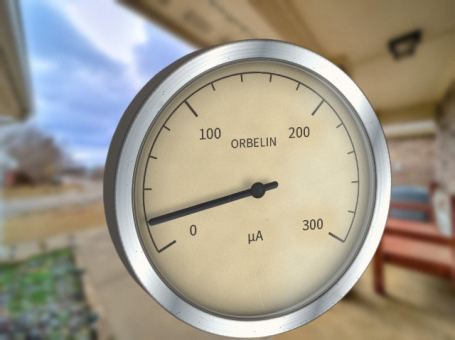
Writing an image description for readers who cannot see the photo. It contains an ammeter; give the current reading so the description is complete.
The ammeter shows 20 µA
